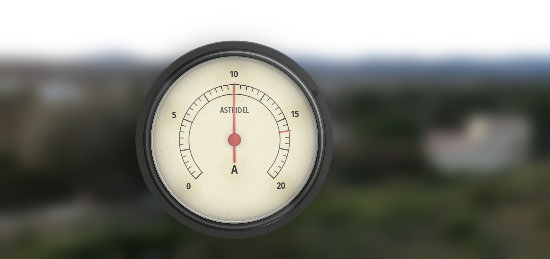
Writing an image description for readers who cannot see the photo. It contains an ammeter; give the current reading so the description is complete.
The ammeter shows 10 A
